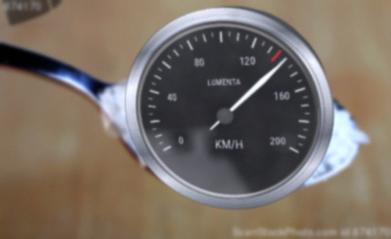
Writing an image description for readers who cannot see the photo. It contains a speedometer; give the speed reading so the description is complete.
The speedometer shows 140 km/h
